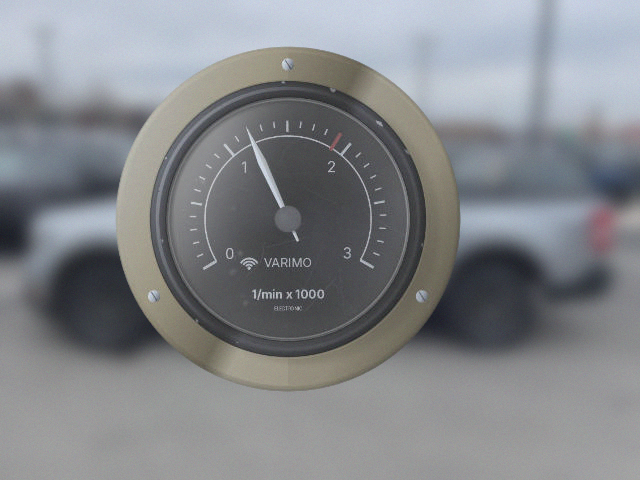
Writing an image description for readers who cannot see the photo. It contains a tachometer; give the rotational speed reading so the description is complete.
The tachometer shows 1200 rpm
